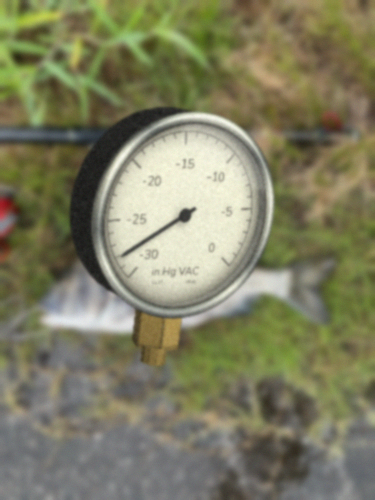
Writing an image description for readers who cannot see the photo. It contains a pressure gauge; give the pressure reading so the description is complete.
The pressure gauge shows -28 inHg
